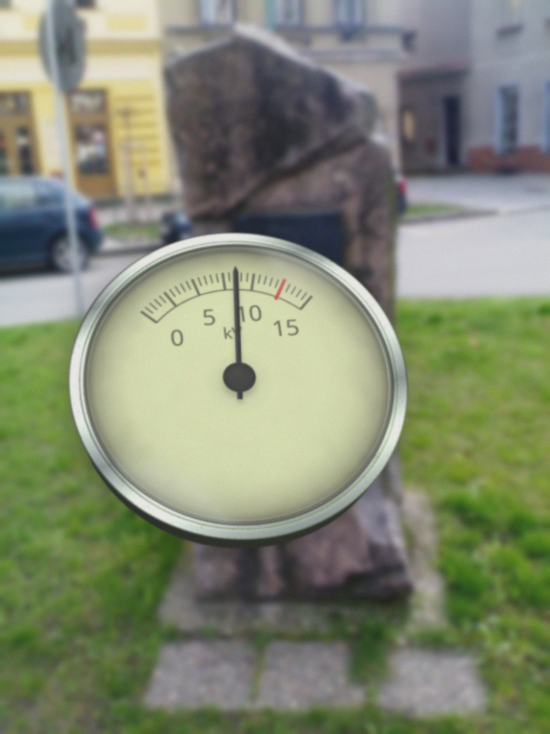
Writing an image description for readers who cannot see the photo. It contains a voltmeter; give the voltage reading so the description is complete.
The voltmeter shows 8.5 kV
